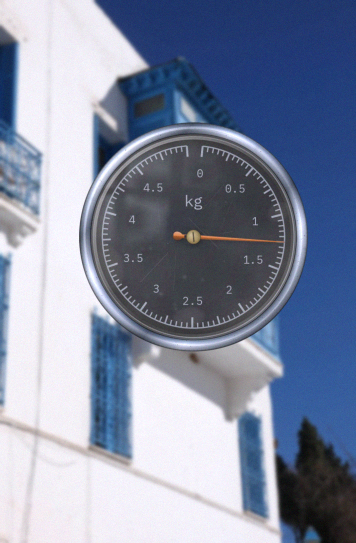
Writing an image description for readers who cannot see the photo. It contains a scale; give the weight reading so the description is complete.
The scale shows 1.25 kg
